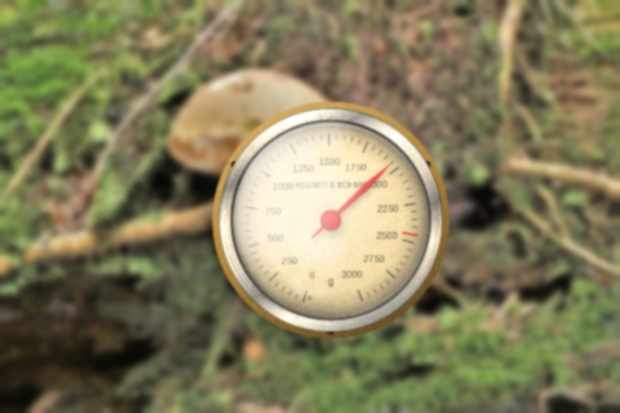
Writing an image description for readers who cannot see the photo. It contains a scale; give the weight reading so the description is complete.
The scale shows 1950 g
